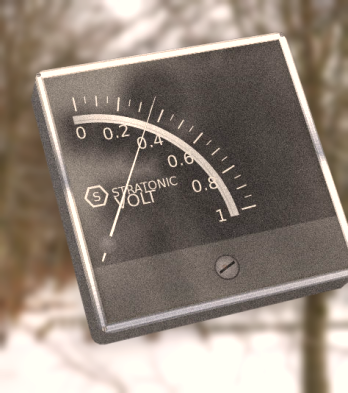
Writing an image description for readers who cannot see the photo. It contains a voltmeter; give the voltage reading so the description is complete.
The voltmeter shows 0.35 V
